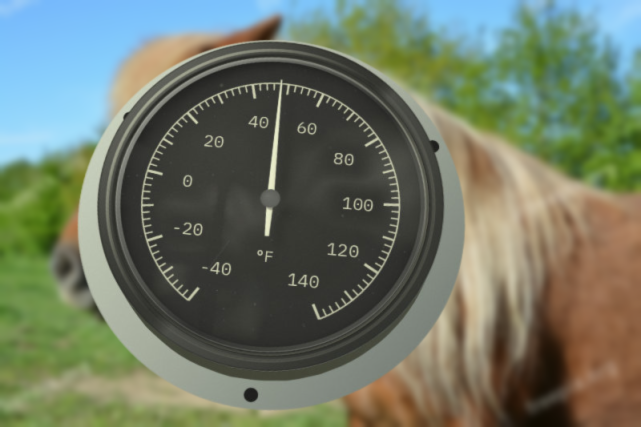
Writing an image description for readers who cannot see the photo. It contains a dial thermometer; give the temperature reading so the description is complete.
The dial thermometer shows 48 °F
